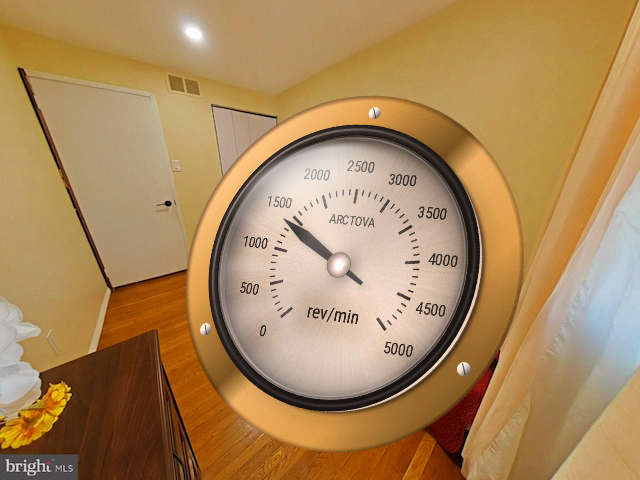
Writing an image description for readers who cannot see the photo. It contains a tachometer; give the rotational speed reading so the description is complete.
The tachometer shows 1400 rpm
